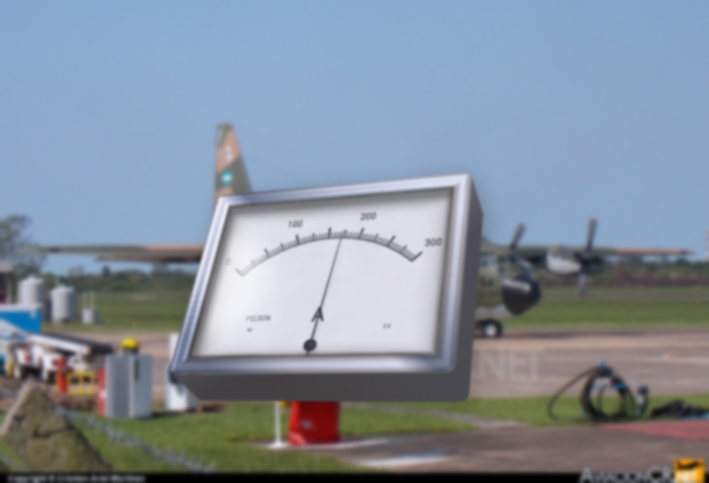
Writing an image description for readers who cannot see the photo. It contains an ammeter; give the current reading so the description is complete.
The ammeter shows 175 A
